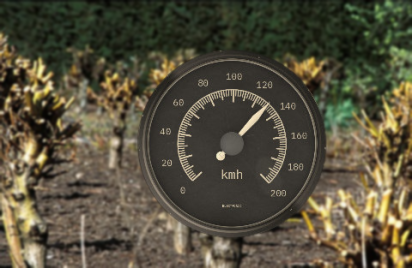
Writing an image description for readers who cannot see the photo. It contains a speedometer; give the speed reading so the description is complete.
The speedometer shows 130 km/h
